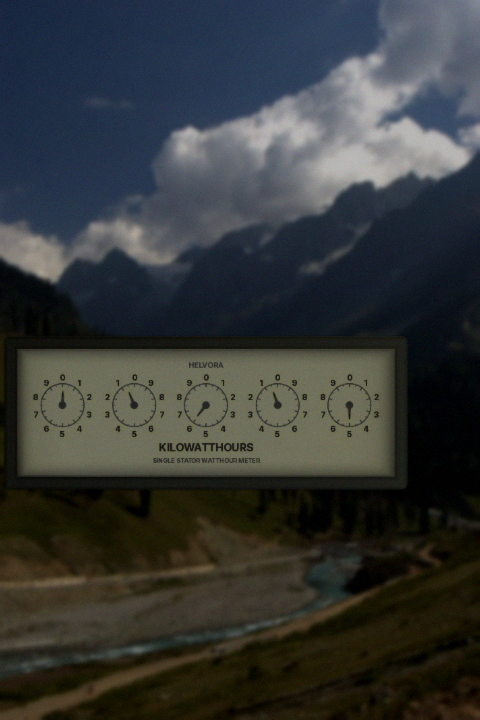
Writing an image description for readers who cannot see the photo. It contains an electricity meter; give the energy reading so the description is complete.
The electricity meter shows 605 kWh
